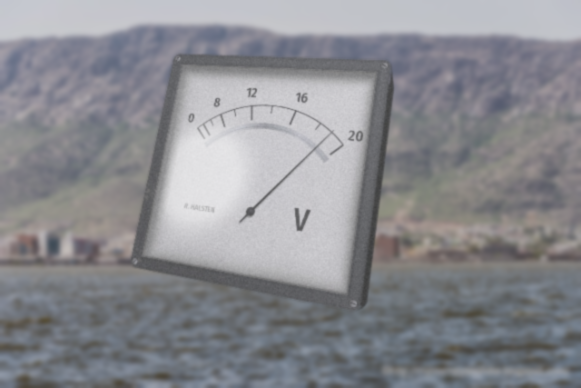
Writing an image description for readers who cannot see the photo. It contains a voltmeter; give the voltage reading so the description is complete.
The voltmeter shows 19 V
